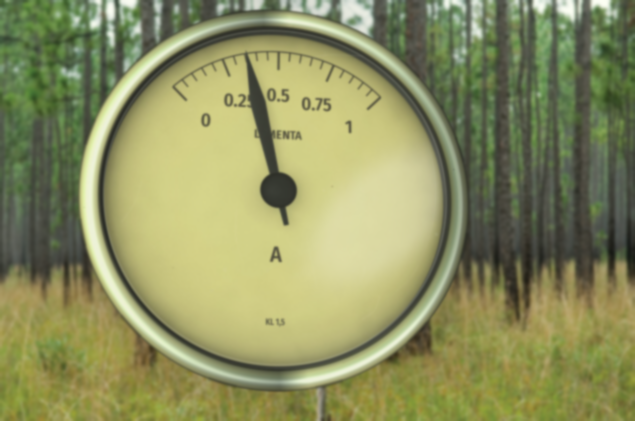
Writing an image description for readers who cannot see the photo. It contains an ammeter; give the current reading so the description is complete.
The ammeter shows 0.35 A
